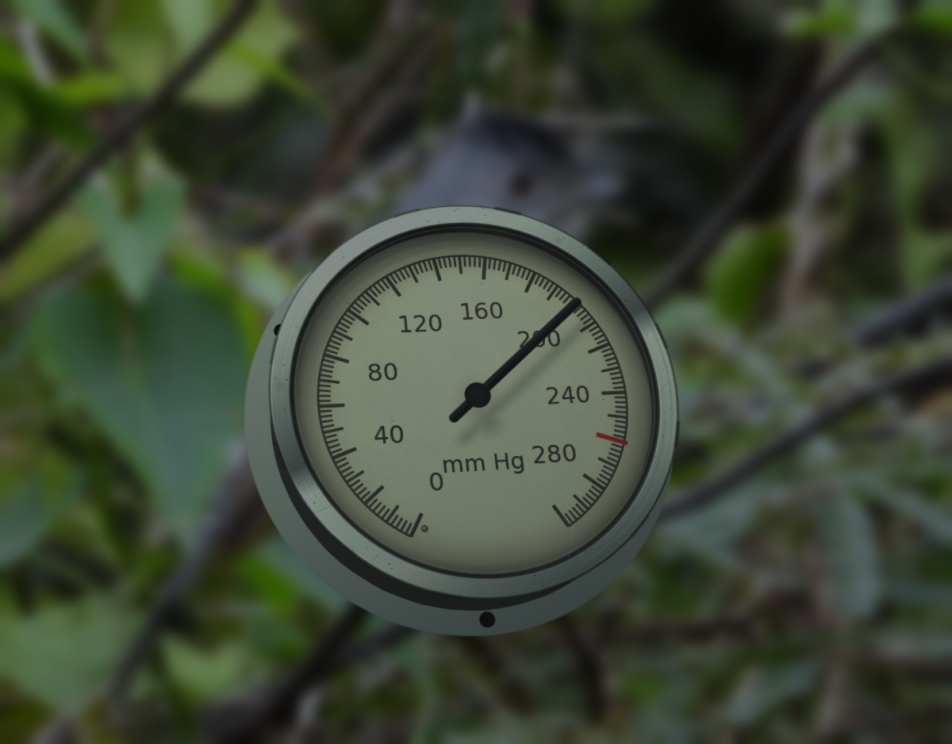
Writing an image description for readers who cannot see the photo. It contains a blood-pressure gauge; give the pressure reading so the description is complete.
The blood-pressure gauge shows 200 mmHg
